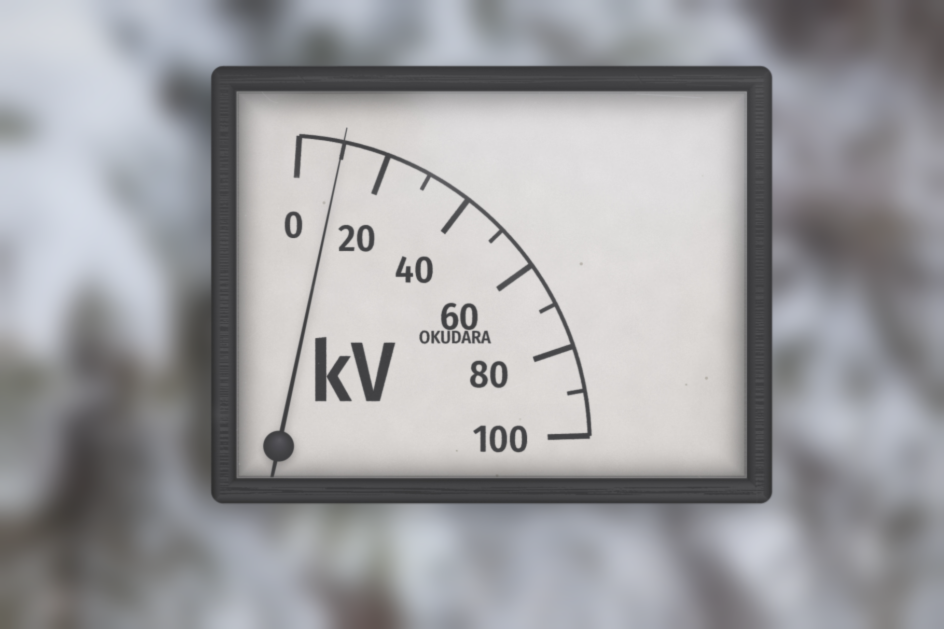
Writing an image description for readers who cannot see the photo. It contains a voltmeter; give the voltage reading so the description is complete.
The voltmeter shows 10 kV
